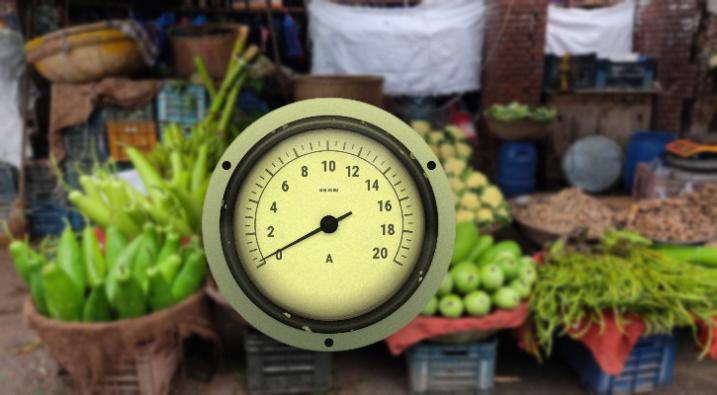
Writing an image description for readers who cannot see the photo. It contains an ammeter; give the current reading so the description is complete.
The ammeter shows 0.25 A
